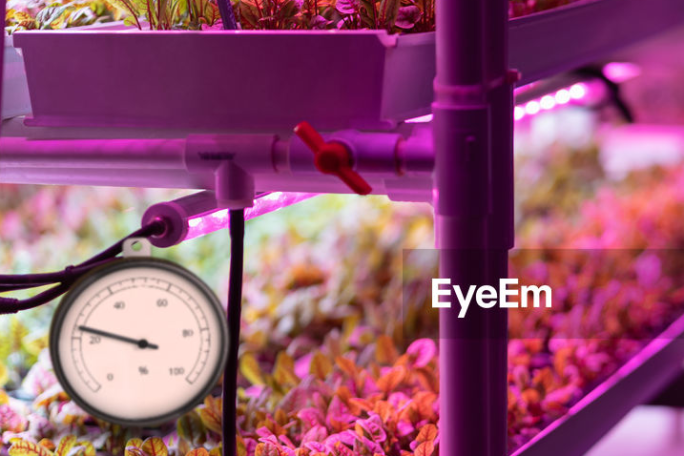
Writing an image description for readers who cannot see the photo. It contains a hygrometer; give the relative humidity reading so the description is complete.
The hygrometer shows 24 %
